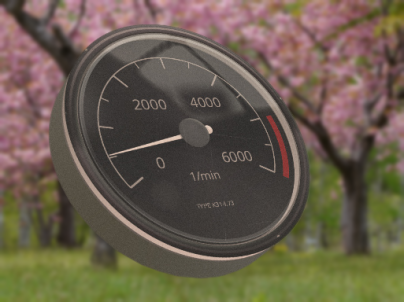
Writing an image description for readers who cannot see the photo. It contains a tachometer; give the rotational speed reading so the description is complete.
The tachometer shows 500 rpm
